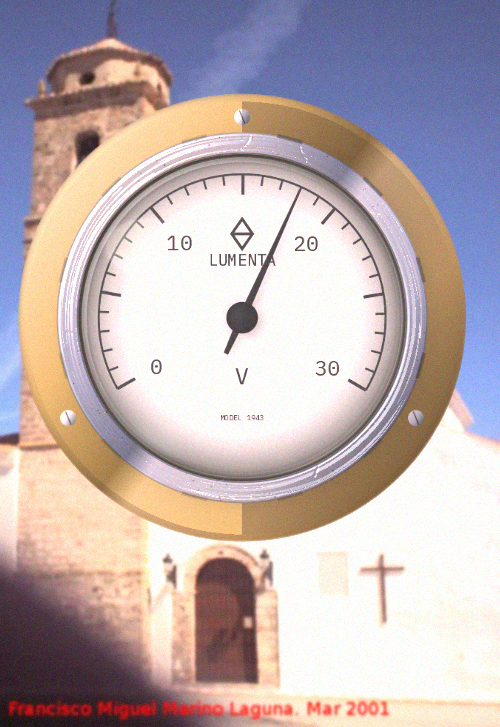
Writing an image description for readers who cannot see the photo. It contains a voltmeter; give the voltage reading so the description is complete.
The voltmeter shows 18 V
